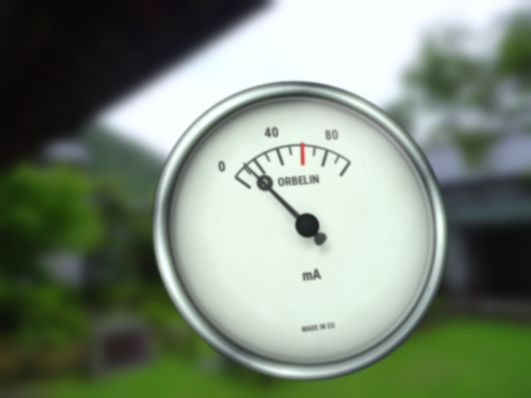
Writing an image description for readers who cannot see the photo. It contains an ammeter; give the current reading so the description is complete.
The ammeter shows 10 mA
